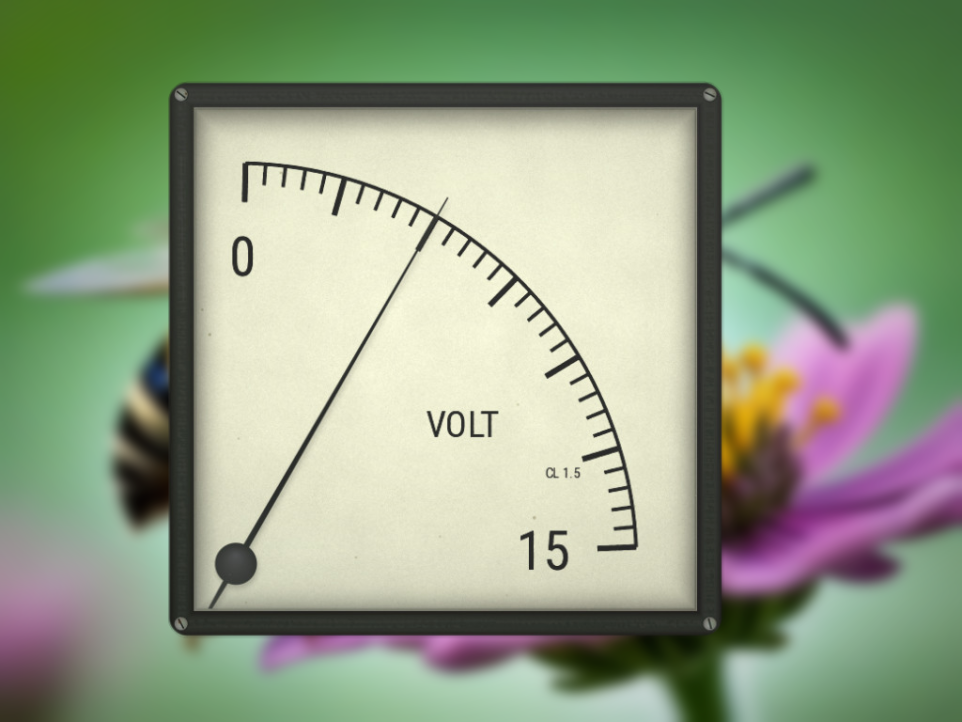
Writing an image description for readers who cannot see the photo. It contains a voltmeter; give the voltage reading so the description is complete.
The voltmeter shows 5 V
